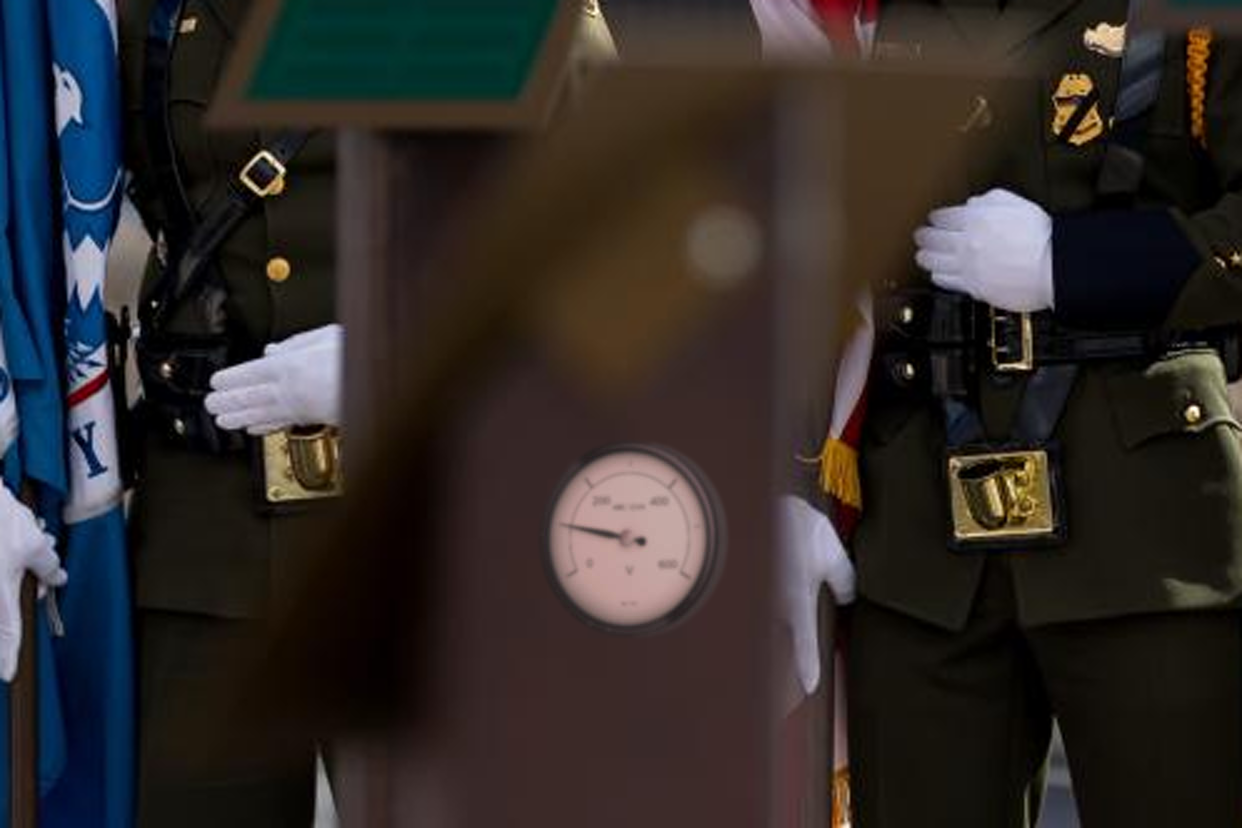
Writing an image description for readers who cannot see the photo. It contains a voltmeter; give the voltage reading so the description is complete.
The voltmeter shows 100 V
